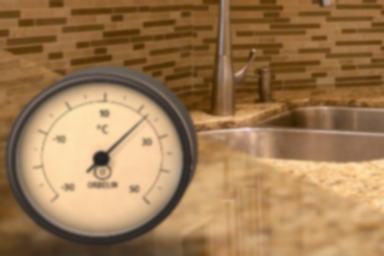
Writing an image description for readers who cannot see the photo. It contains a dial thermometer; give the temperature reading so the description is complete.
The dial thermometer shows 22.5 °C
